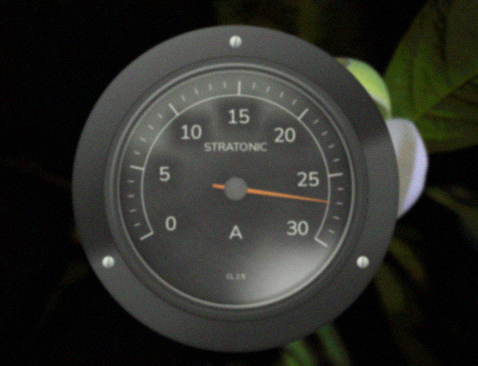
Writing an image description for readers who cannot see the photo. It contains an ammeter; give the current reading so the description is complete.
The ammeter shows 27 A
